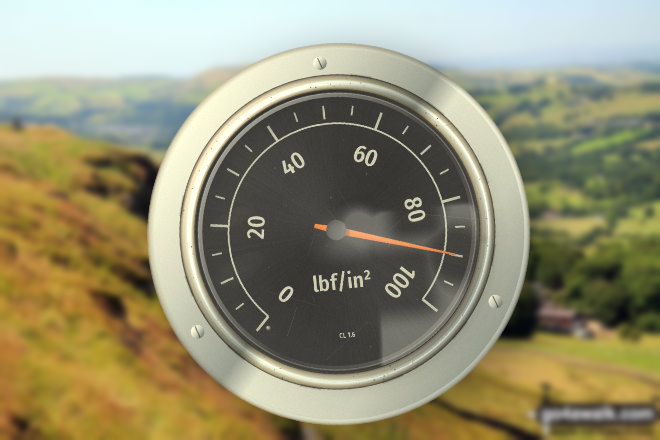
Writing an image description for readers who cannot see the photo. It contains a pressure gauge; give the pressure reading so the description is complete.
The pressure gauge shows 90 psi
